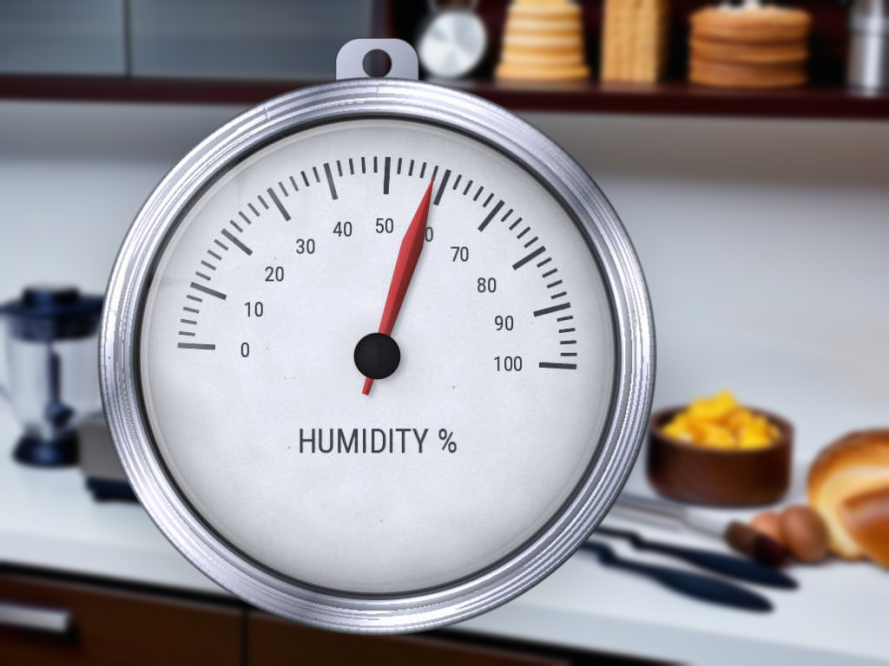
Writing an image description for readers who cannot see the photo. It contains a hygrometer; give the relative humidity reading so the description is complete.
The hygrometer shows 58 %
